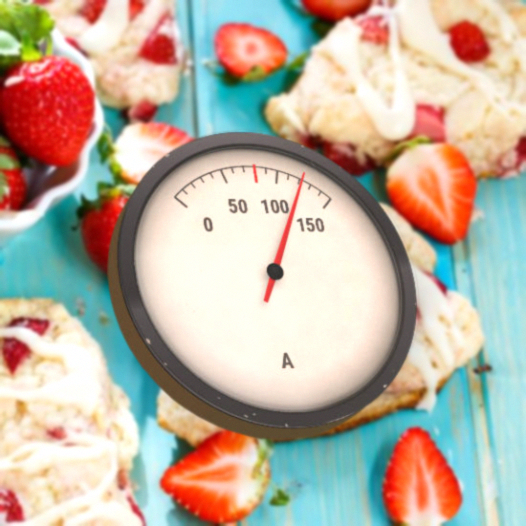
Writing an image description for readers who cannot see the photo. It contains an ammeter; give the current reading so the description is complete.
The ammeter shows 120 A
